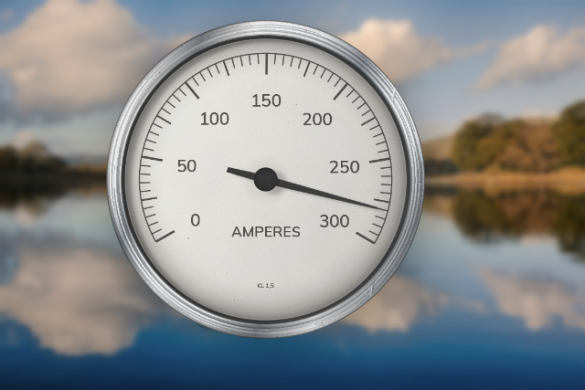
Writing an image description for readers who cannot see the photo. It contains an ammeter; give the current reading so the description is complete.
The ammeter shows 280 A
